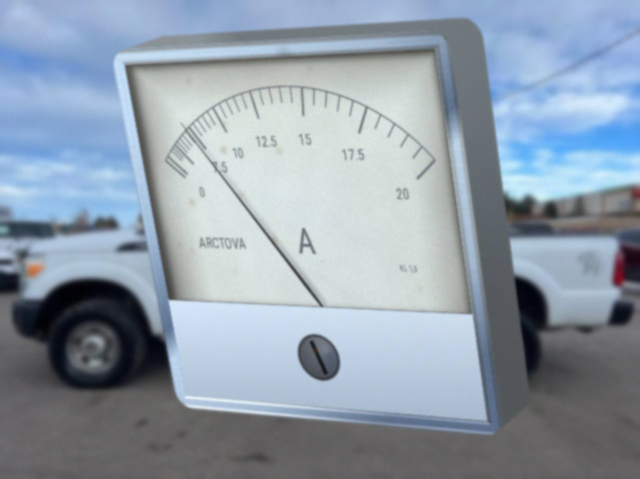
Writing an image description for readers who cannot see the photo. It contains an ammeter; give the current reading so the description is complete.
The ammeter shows 7.5 A
